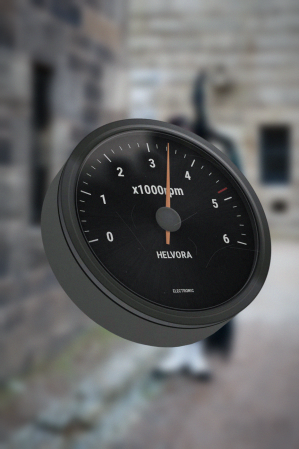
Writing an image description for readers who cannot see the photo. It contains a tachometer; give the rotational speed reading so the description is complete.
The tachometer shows 3400 rpm
